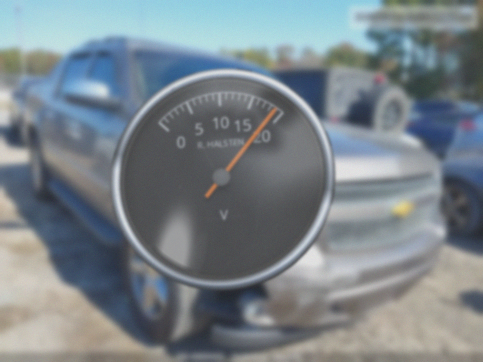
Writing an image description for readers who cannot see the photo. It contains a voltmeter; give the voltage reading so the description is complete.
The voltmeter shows 19 V
